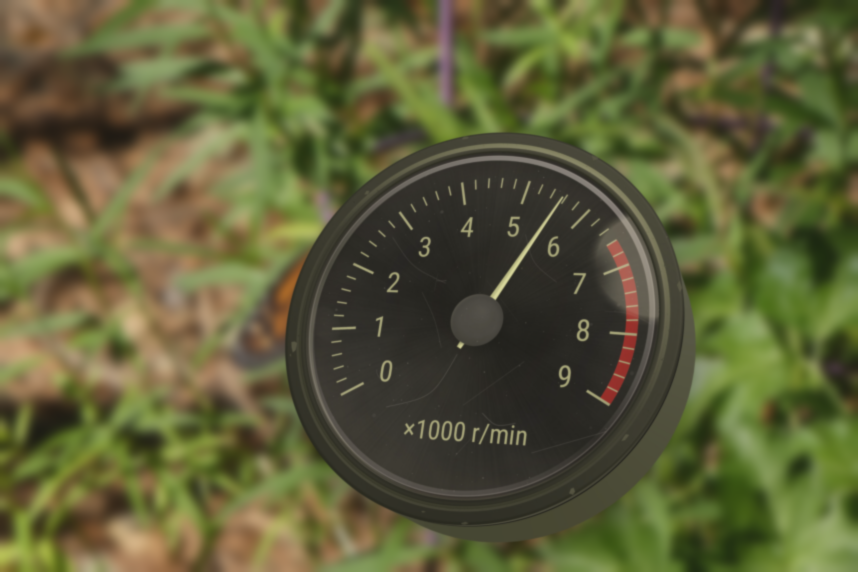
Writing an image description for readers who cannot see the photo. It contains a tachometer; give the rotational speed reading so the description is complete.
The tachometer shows 5600 rpm
